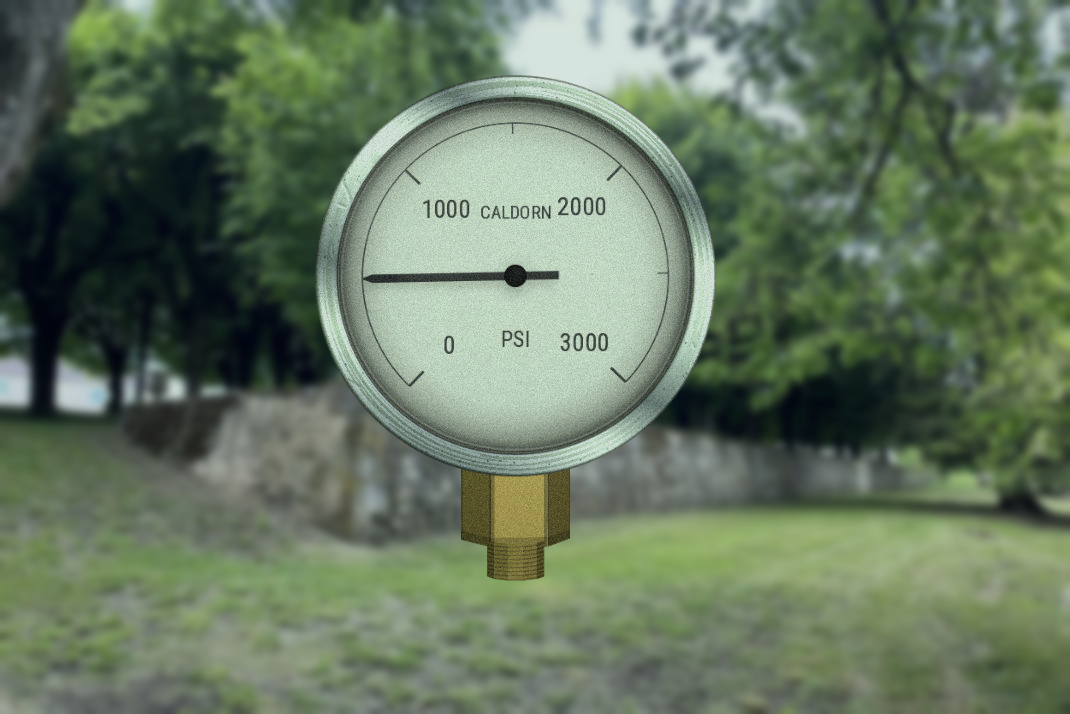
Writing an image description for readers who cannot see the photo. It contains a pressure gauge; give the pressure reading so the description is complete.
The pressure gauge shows 500 psi
